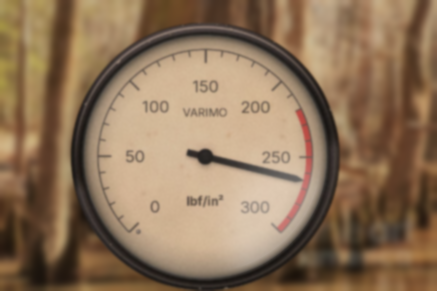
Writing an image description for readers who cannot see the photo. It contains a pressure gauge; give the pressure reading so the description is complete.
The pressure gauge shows 265 psi
